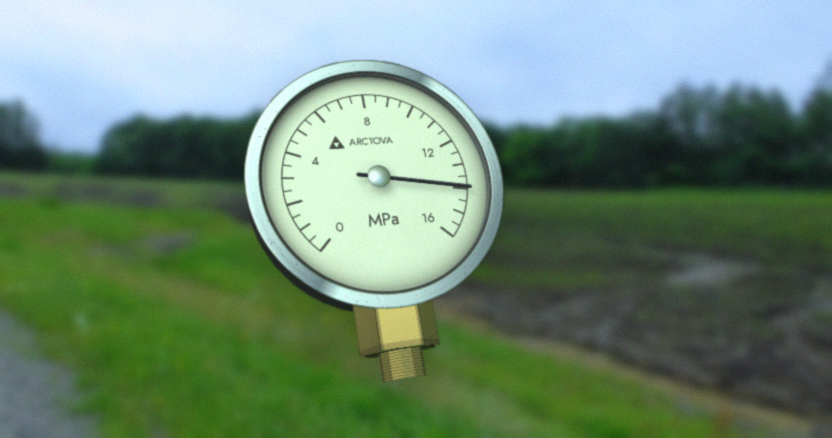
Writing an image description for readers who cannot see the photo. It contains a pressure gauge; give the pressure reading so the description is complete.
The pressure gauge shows 14 MPa
